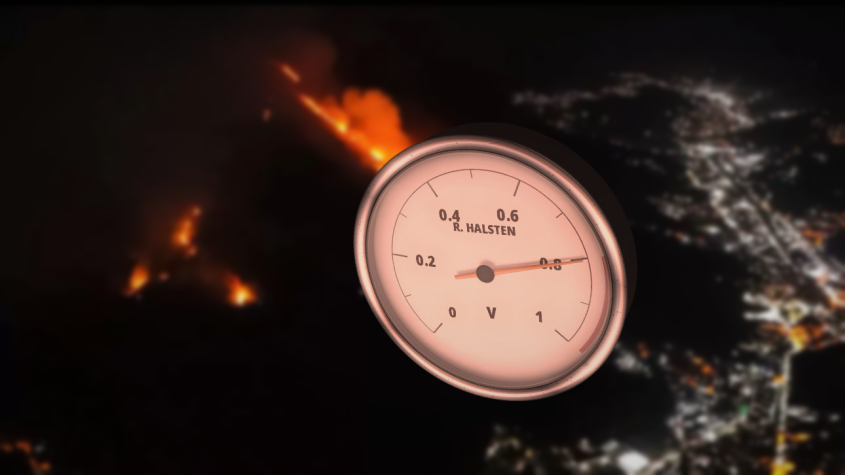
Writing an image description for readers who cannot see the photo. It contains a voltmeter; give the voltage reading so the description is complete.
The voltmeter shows 0.8 V
